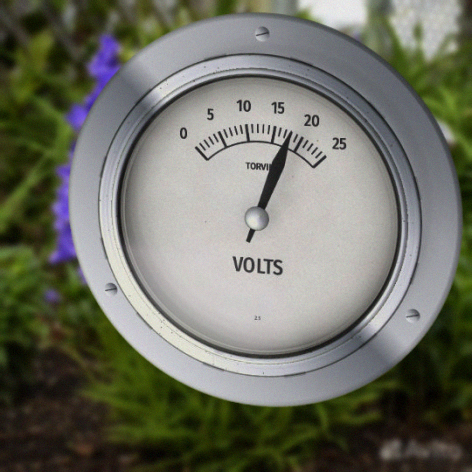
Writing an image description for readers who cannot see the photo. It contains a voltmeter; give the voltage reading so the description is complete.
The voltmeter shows 18 V
